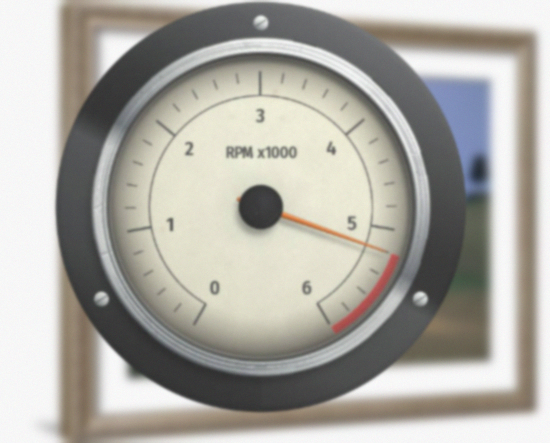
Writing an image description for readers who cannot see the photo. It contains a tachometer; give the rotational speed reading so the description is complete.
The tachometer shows 5200 rpm
